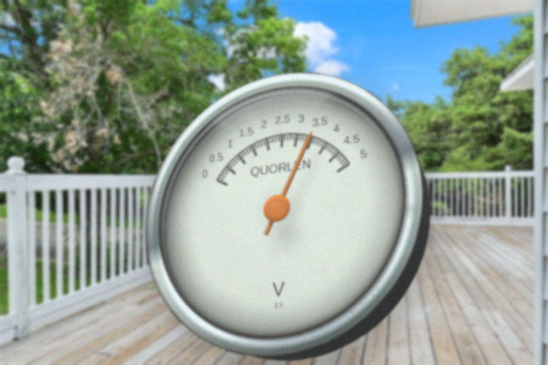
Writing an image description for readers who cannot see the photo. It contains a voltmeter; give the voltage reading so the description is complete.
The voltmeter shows 3.5 V
